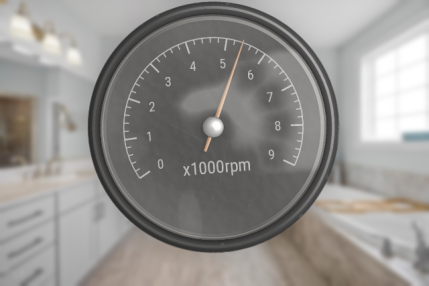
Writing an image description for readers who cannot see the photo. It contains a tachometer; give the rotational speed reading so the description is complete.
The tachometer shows 5400 rpm
